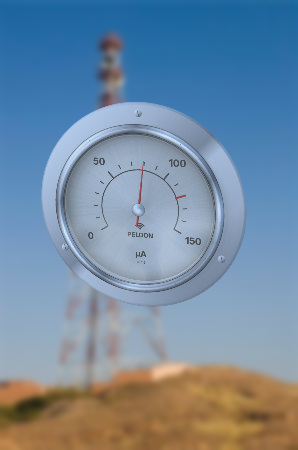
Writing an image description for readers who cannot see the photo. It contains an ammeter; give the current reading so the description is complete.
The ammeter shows 80 µA
